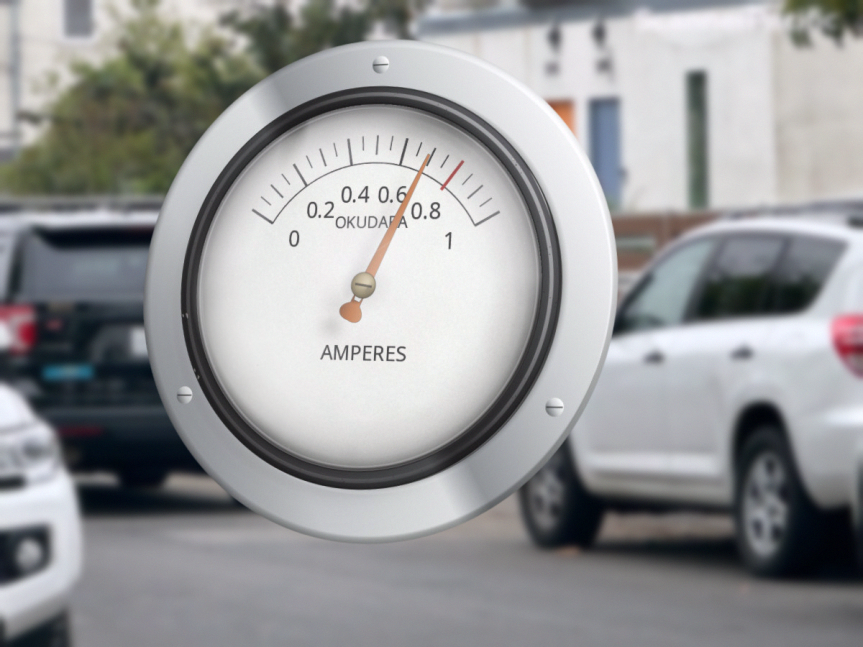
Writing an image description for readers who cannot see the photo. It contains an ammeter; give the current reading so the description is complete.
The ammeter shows 0.7 A
